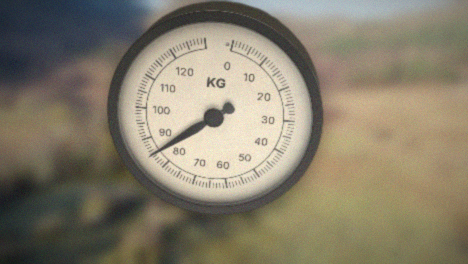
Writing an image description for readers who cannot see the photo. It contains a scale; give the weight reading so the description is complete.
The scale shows 85 kg
